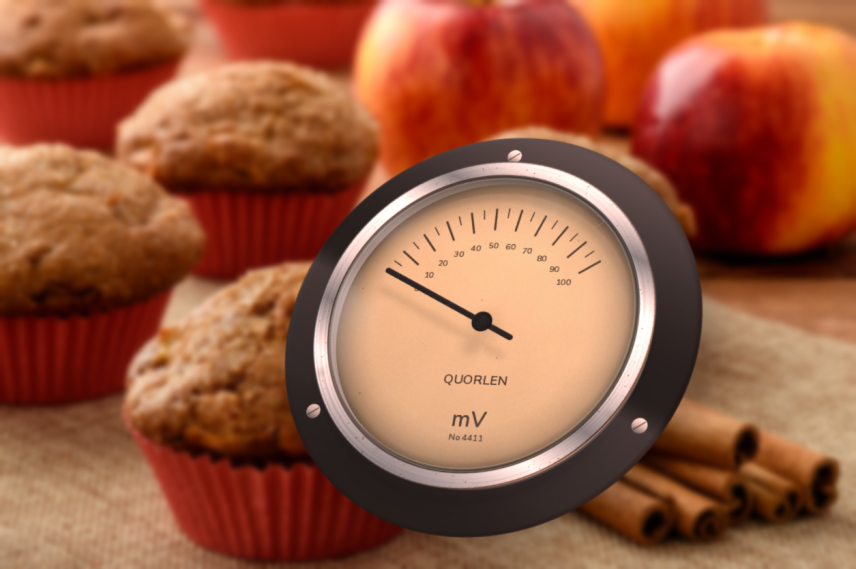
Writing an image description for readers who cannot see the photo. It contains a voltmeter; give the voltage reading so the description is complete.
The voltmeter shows 0 mV
